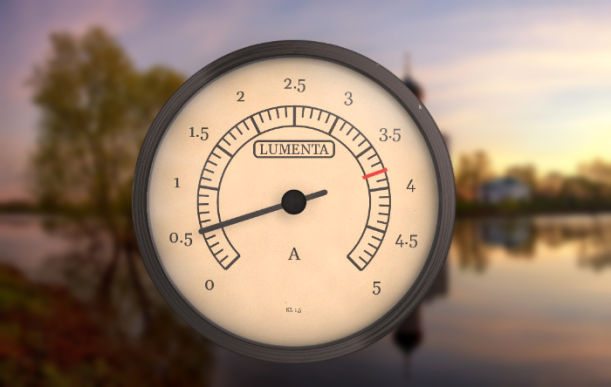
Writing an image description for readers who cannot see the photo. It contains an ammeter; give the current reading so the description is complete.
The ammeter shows 0.5 A
